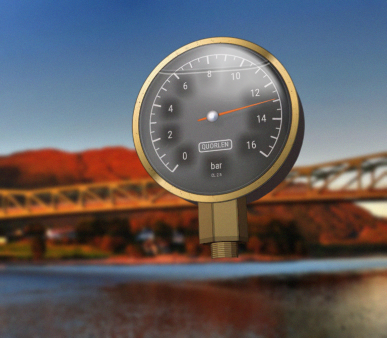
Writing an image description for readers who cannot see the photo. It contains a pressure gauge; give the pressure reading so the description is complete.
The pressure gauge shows 13 bar
